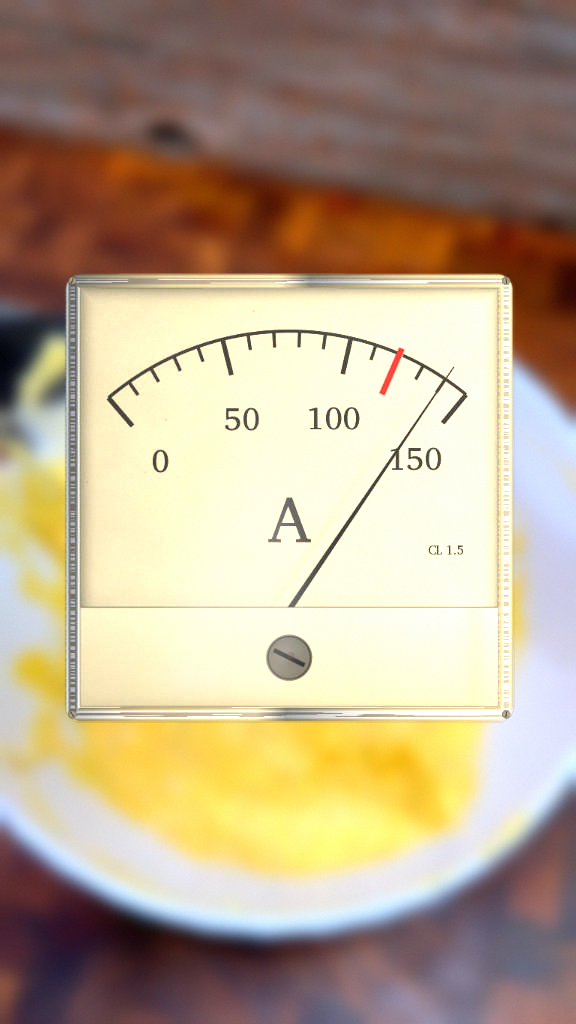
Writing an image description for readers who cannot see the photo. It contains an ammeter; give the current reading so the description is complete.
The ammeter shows 140 A
